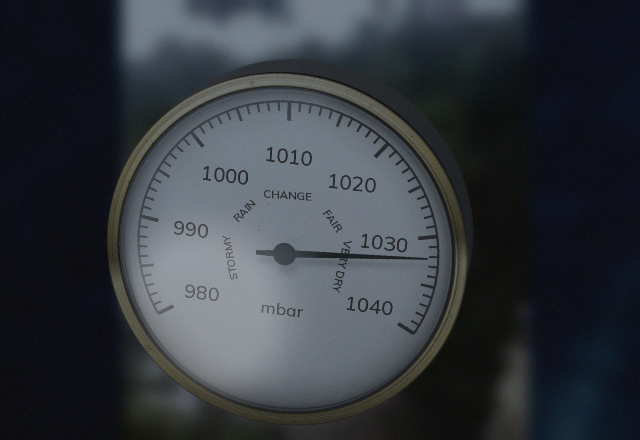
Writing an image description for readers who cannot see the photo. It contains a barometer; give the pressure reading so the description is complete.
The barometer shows 1032 mbar
